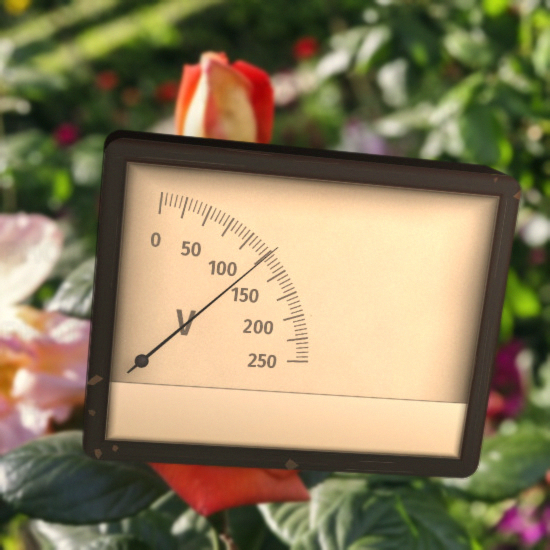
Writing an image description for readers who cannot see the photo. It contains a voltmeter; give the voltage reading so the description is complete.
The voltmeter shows 125 V
